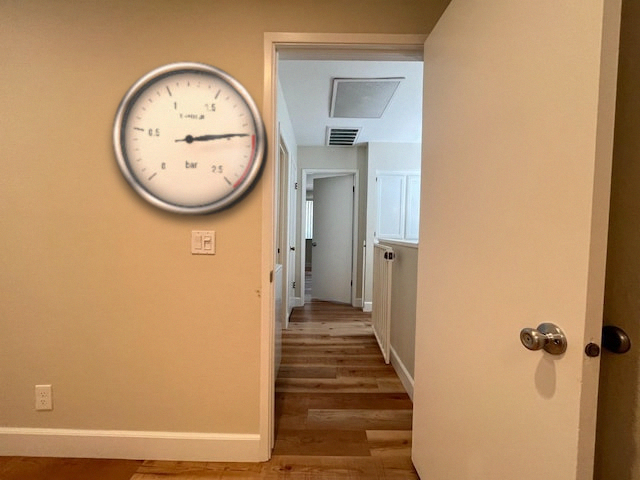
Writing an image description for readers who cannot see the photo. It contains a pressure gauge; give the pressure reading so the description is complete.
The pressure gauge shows 2 bar
